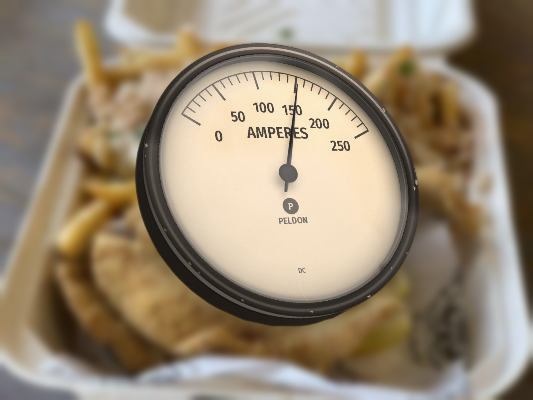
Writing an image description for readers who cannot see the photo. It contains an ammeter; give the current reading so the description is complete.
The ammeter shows 150 A
